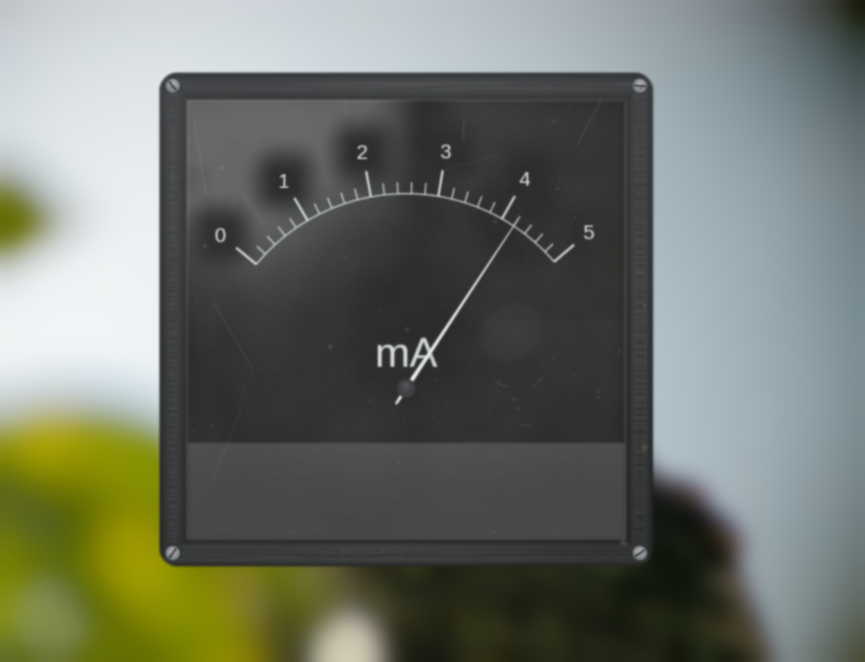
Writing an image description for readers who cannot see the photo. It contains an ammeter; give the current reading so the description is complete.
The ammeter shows 4.2 mA
